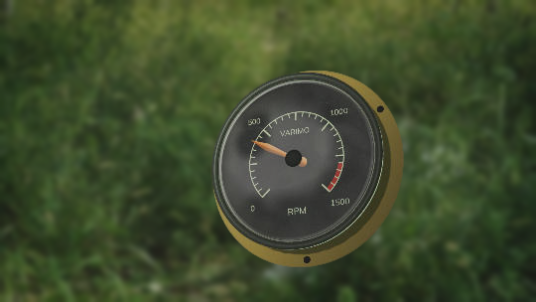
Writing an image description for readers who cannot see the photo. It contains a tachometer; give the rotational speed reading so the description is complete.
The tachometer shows 400 rpm
